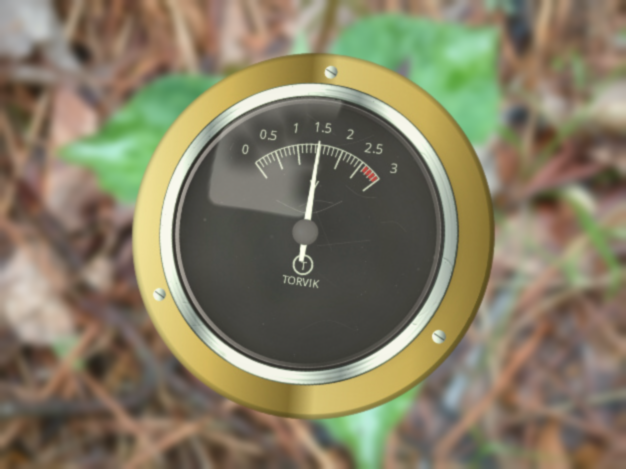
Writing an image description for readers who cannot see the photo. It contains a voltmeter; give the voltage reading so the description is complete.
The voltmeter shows 1.5 V
